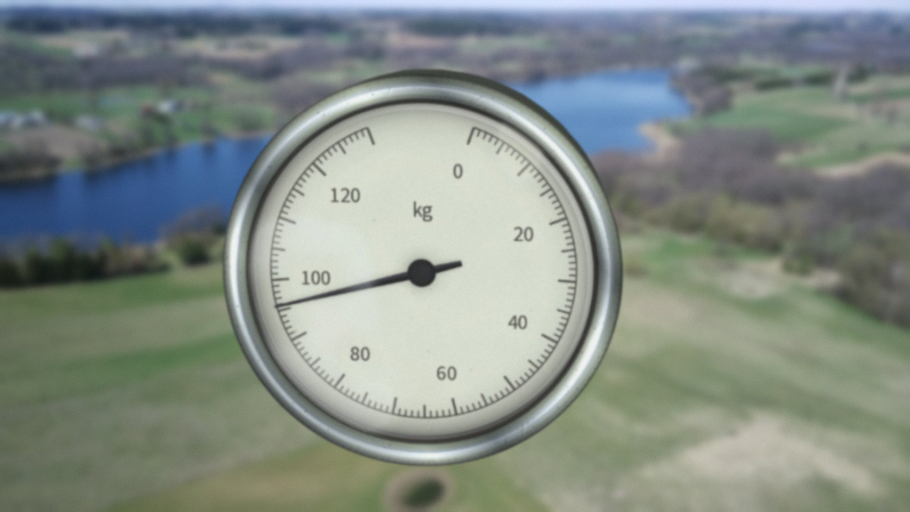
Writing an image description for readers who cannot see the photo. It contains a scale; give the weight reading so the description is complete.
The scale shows 96 kg
